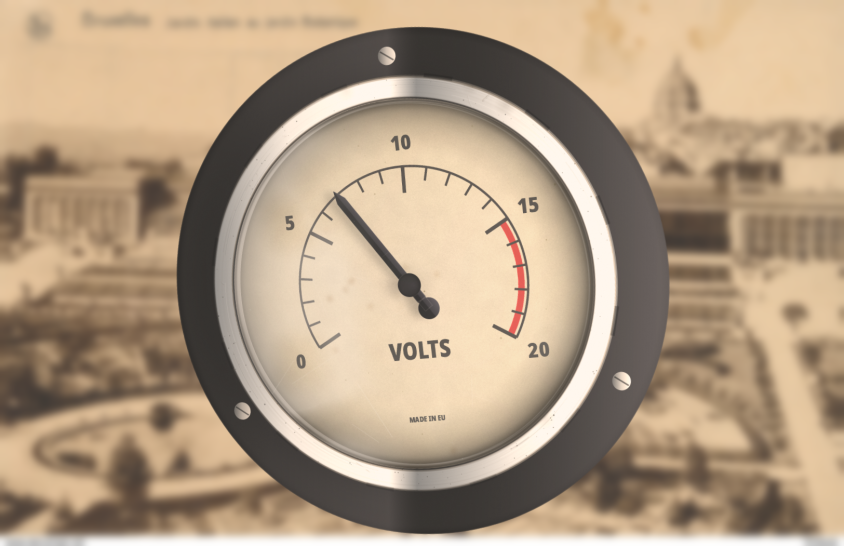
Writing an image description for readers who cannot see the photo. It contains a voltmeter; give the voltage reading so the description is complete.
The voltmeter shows 7 V
